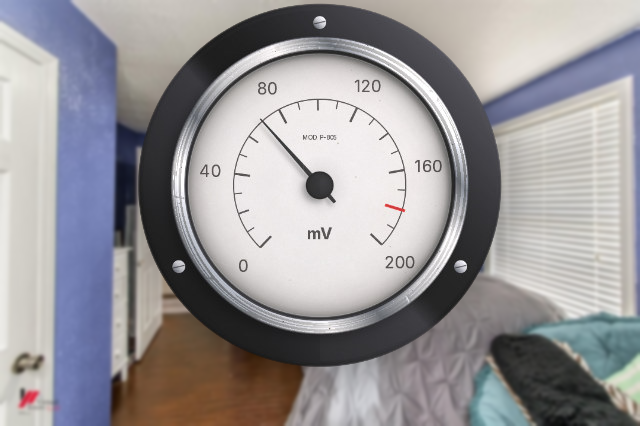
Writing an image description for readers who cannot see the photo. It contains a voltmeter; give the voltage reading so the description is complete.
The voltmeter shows 70 mV
